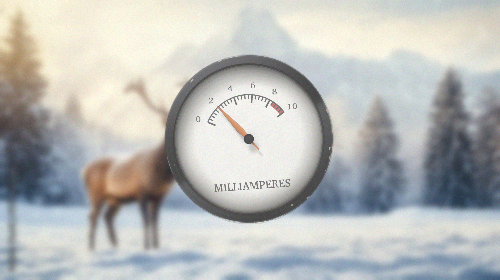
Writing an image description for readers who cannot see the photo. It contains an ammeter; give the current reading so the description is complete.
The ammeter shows 2 mA
